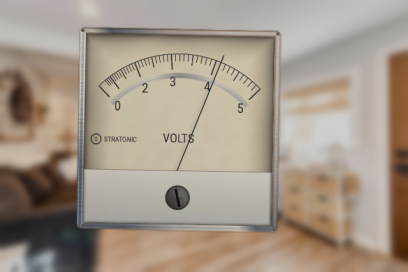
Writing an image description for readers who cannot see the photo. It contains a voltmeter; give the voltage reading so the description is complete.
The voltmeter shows 4.1 V
